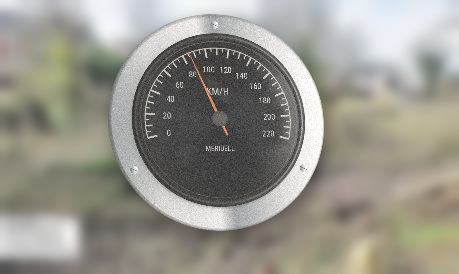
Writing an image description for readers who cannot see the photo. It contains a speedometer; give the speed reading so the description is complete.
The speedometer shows 85 km/h
